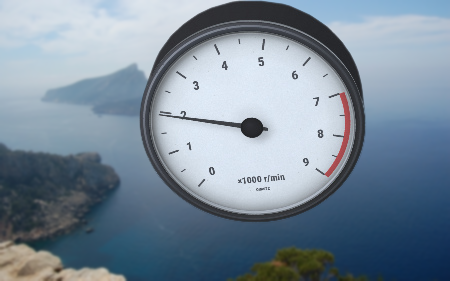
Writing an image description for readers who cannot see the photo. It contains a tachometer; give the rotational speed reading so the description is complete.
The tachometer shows 2000 rpm
